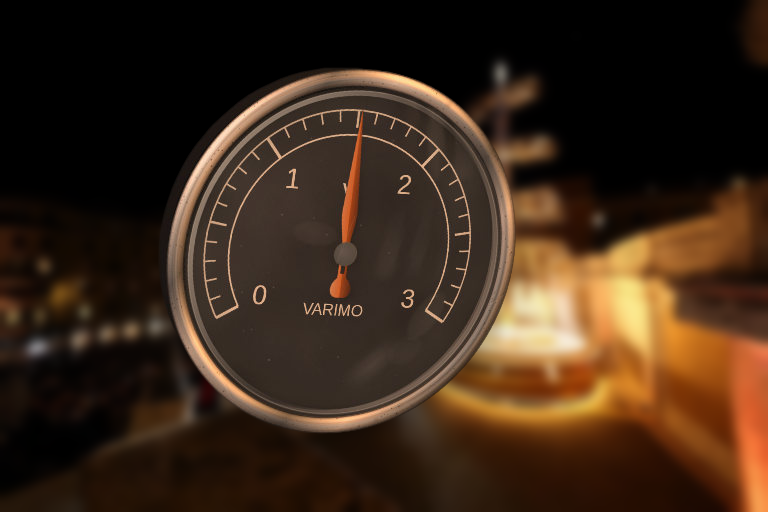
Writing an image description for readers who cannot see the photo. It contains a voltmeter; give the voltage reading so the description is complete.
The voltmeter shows 1.5 V
